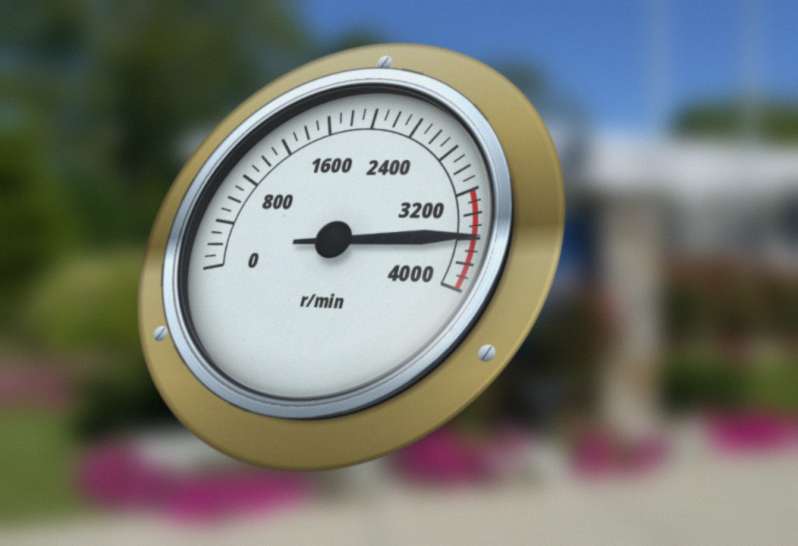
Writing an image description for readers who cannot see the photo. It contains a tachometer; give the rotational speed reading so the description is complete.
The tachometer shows 3600 rpm
